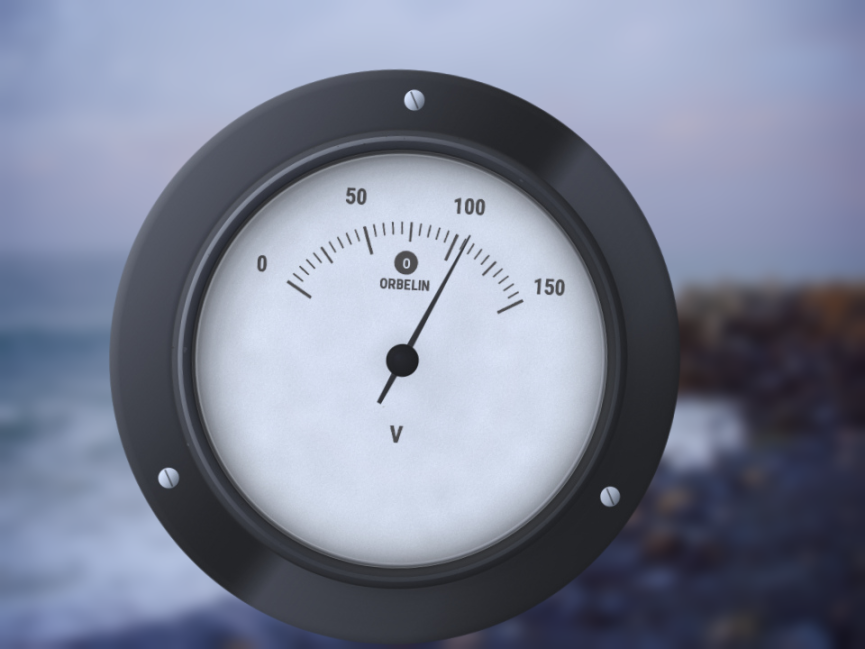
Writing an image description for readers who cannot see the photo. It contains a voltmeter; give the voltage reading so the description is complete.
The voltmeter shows 105 V
